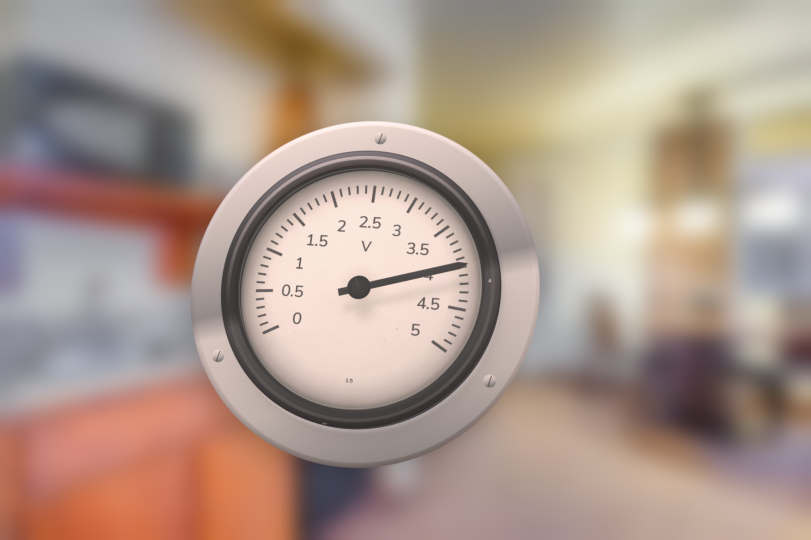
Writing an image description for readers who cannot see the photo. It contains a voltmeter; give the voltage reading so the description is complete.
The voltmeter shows 4 V
